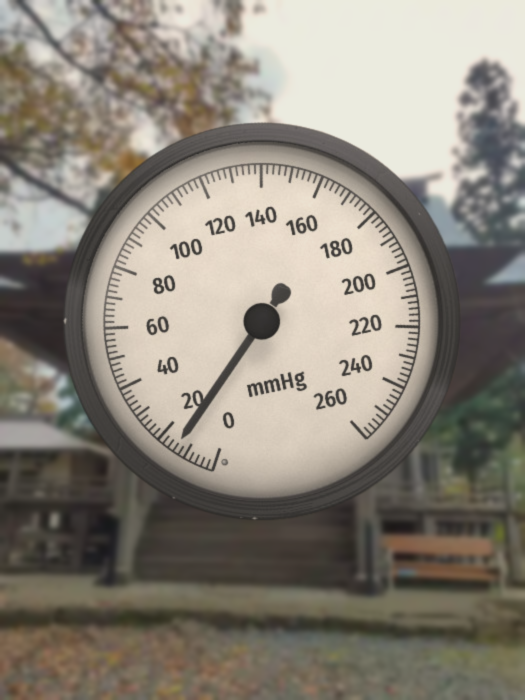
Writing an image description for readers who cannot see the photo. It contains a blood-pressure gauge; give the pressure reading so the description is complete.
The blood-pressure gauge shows 14 mmHg
